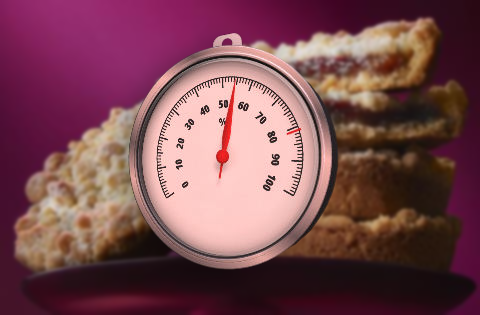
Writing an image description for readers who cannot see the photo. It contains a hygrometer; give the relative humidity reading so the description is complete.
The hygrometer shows 55 %
